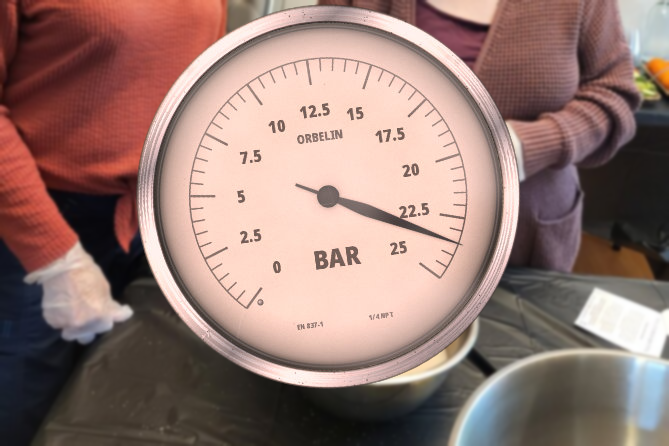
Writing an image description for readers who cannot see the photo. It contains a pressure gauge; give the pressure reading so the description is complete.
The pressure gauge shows 23.5 bar
